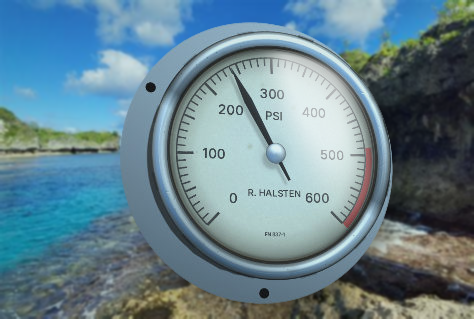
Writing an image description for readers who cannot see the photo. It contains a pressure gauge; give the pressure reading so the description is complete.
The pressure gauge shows 240 psi
